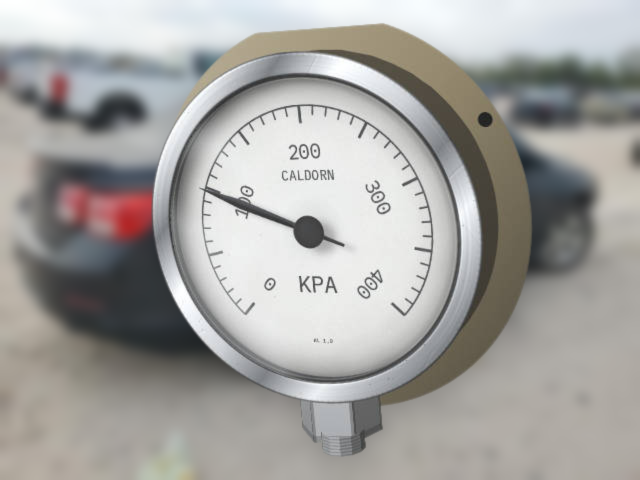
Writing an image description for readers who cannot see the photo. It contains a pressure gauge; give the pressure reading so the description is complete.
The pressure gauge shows 100 kPa
